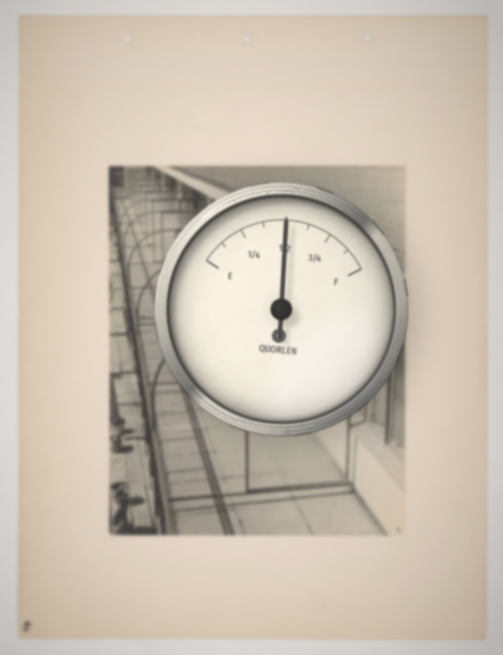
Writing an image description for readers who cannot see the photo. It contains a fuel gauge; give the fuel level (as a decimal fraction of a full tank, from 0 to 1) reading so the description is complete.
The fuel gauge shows 0.5
